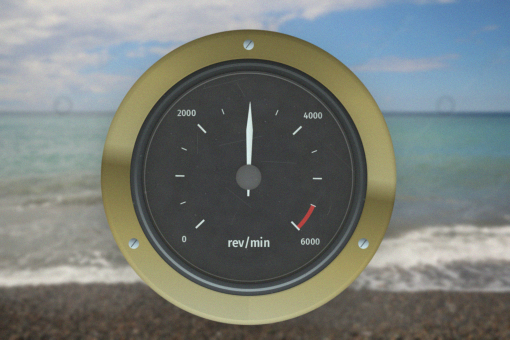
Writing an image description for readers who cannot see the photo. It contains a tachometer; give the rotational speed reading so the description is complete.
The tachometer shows 3000 rpm
